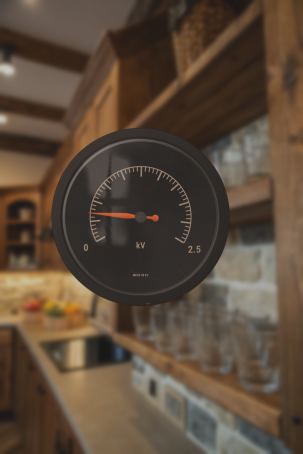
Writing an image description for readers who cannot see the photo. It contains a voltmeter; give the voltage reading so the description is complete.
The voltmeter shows 0.35 kV
